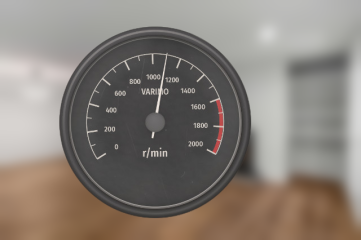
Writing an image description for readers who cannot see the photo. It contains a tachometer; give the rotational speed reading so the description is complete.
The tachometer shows 1100 rpm
